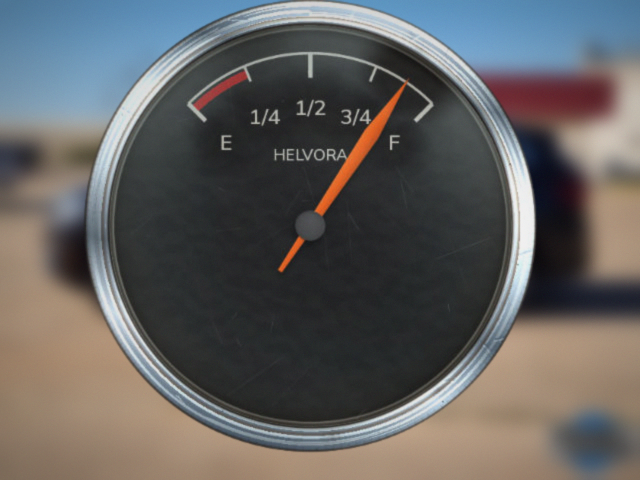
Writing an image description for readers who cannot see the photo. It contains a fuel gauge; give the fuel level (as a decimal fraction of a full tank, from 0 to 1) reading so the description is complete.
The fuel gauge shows 0.875
